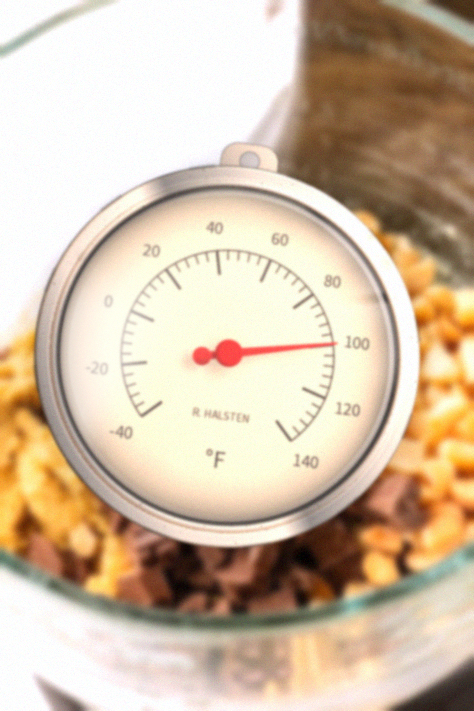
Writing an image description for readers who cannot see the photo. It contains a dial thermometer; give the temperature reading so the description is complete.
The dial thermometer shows 100 °F
